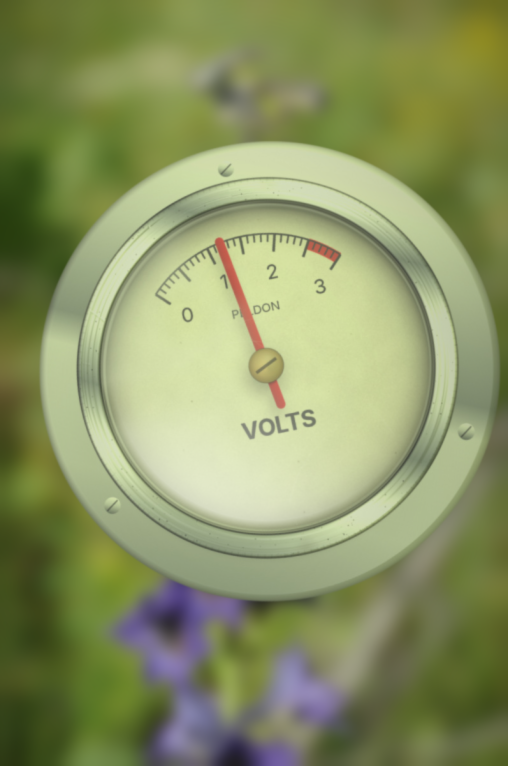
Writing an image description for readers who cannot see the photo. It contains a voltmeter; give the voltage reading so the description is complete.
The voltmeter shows 1.2 V
